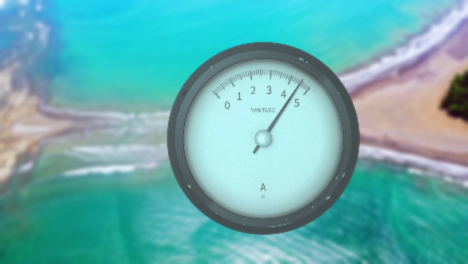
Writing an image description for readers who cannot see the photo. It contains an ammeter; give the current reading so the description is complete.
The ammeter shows 4.5 A
